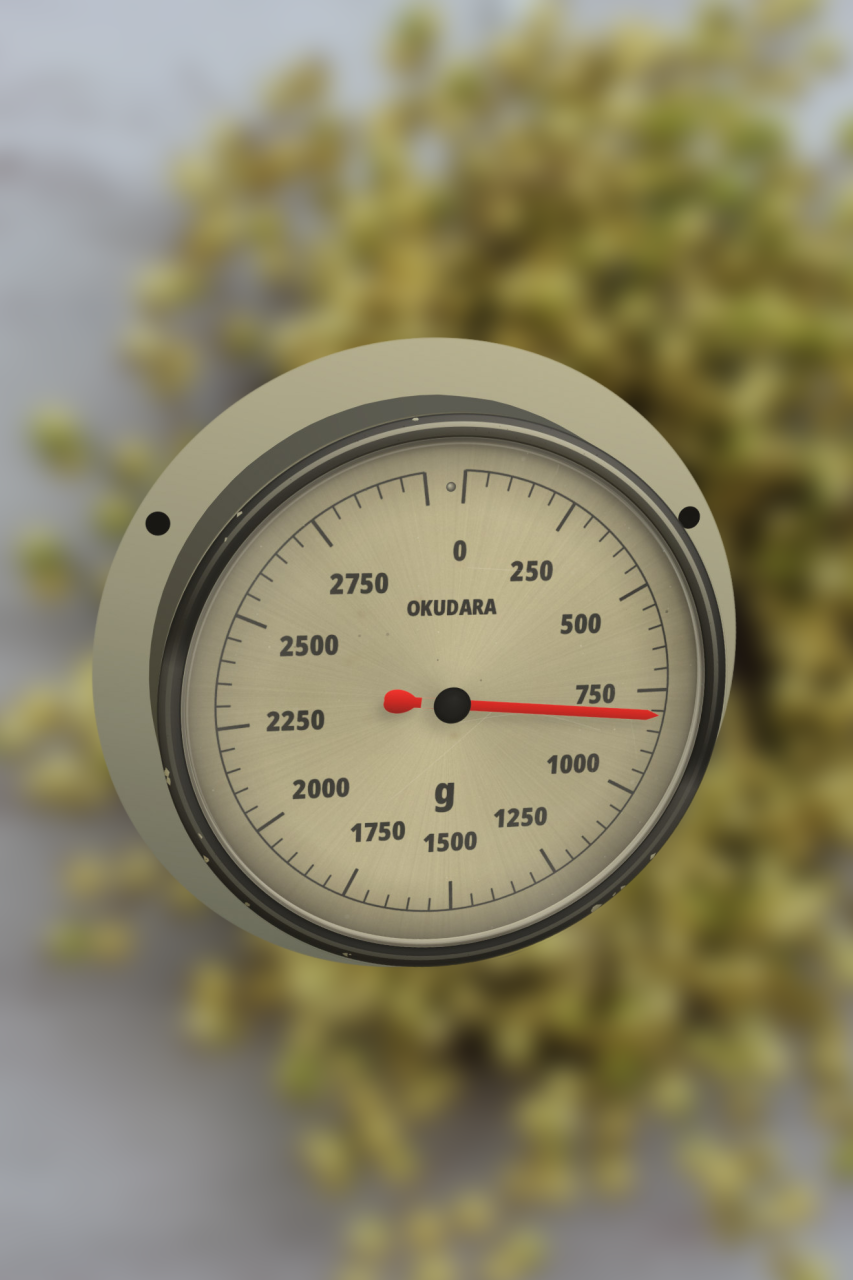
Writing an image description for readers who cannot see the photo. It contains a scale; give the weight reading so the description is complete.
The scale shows 800 g
